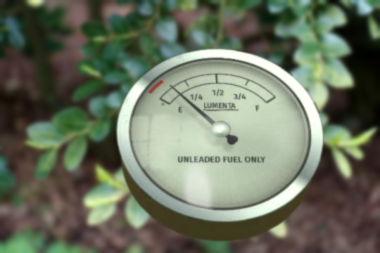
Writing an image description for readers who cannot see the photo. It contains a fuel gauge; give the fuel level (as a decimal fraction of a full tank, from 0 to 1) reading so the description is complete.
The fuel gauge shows 0.125
